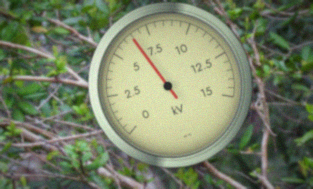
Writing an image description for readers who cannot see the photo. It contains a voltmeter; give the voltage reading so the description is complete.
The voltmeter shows 6.5 kV
